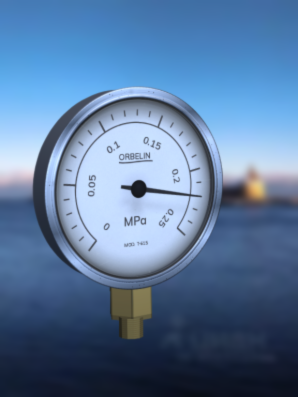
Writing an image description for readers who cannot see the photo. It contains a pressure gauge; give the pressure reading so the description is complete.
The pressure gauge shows 0.22 MPa
